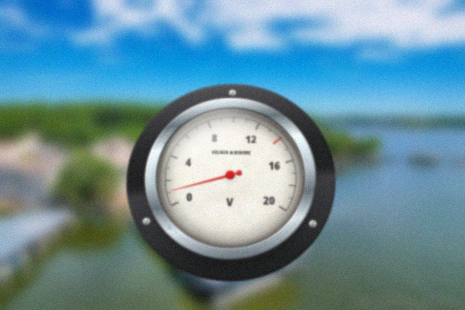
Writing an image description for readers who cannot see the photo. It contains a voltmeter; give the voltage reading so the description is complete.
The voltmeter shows 1 V
